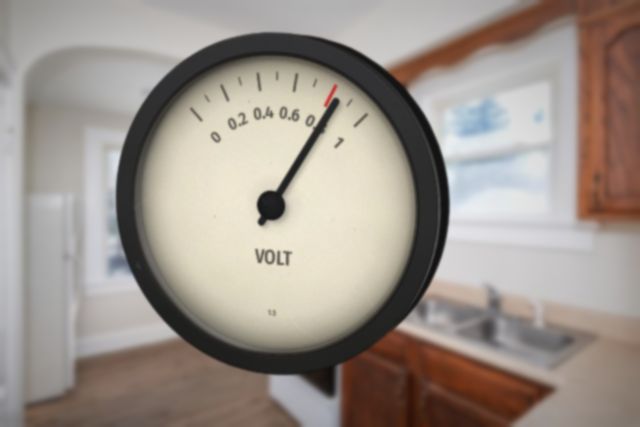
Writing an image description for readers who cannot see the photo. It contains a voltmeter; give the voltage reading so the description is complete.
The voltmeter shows 0.85 V
